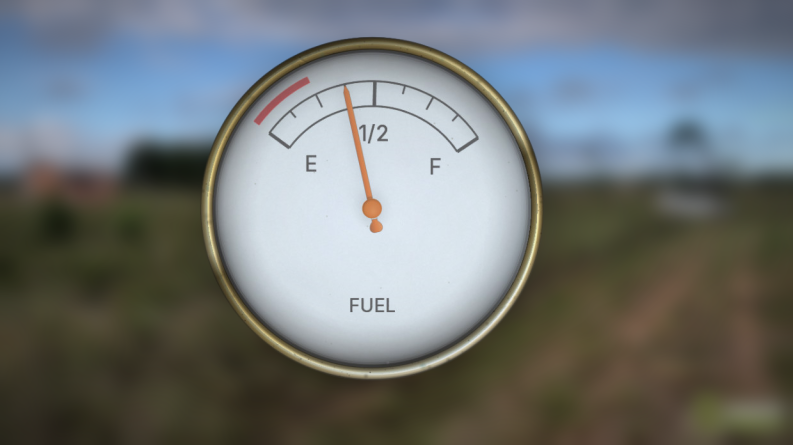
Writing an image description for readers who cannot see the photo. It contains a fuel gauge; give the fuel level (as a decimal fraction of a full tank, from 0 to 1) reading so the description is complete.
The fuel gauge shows 0.375
